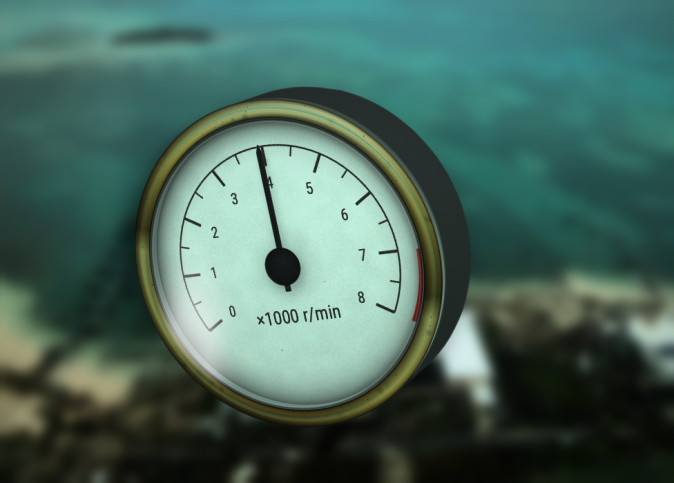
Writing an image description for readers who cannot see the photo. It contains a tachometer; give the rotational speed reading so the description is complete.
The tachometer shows 4000 rpm
